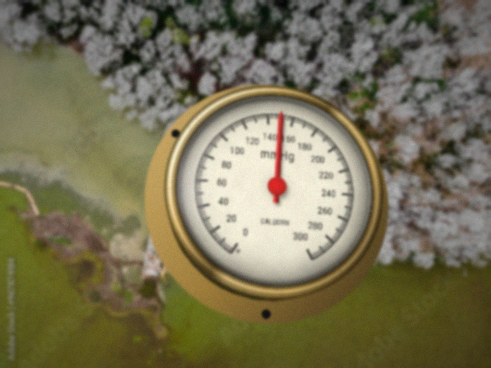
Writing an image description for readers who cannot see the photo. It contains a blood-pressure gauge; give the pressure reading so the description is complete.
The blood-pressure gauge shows 150 mmHg
